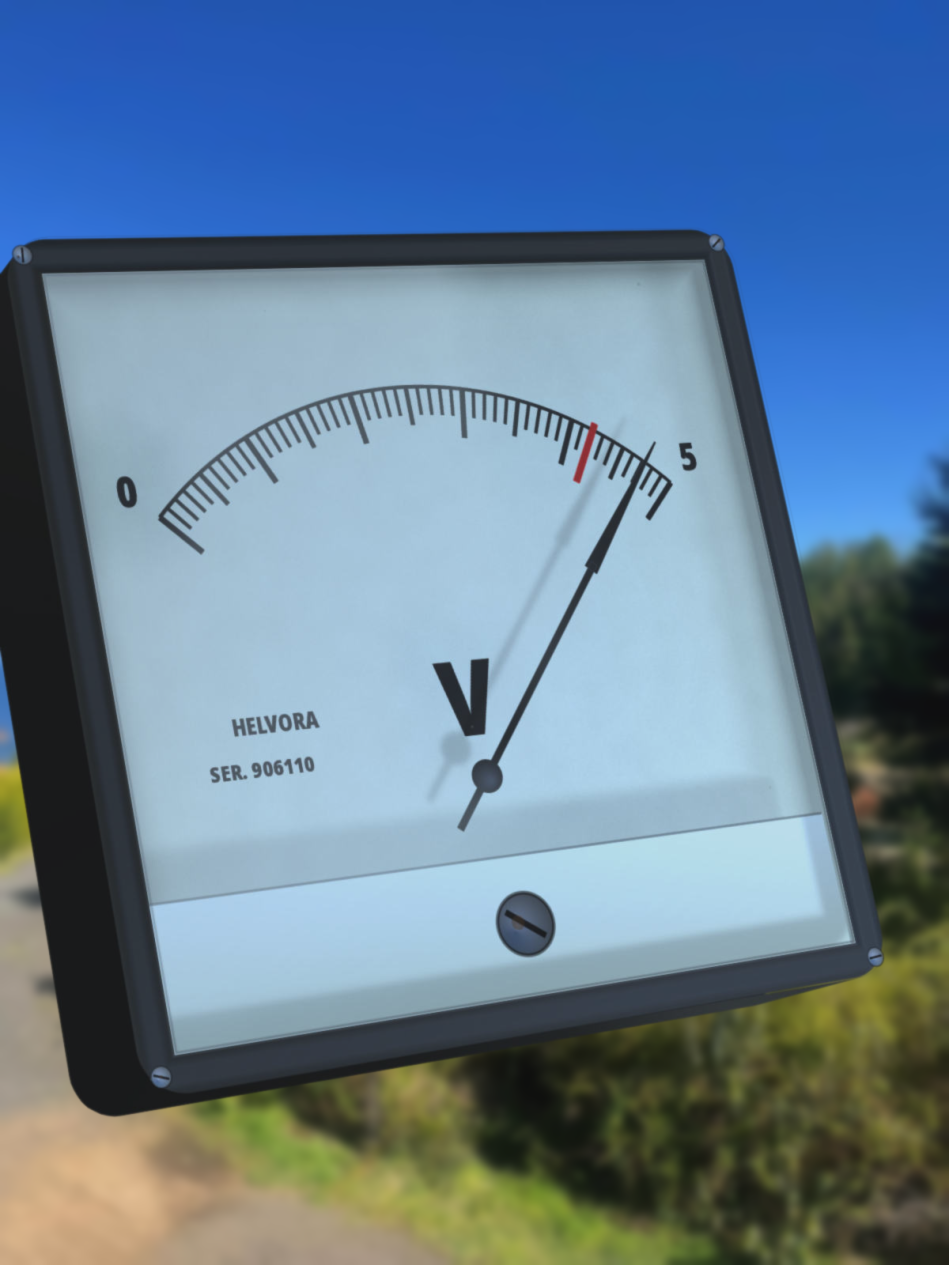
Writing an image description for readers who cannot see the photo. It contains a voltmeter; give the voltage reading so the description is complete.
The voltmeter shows 4.7 V
